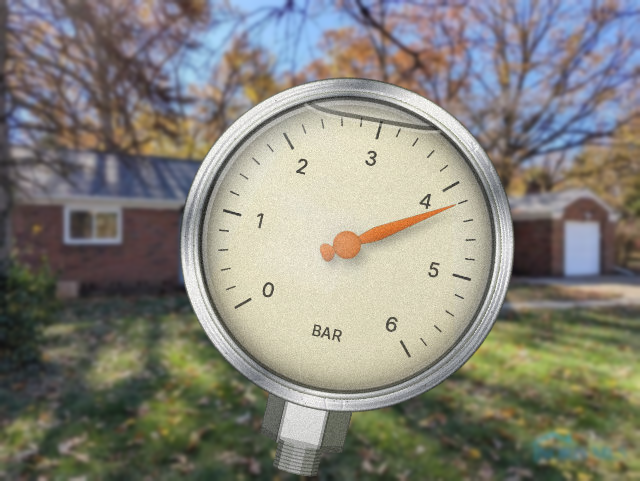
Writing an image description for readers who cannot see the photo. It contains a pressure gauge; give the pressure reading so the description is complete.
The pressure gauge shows 4.2 bar
